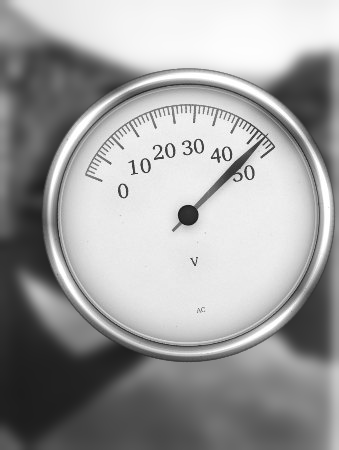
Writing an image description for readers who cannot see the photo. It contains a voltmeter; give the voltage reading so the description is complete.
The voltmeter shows 47 V
